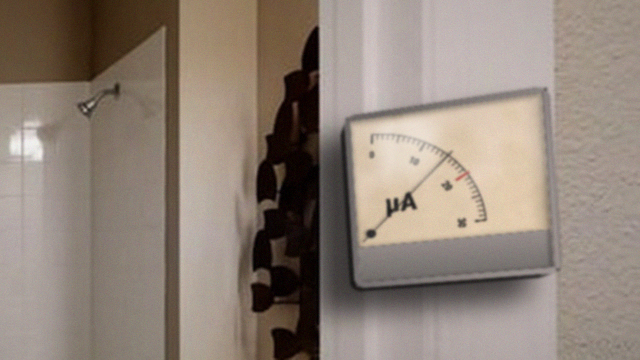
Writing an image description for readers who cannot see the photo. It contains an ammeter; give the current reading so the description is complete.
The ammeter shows 15 µA
